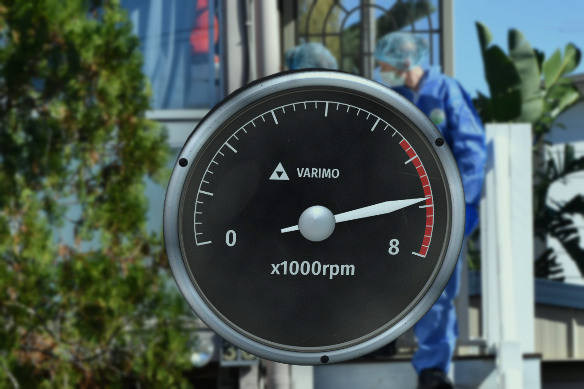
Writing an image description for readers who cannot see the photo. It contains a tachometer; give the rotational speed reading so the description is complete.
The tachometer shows 6800 rpm
